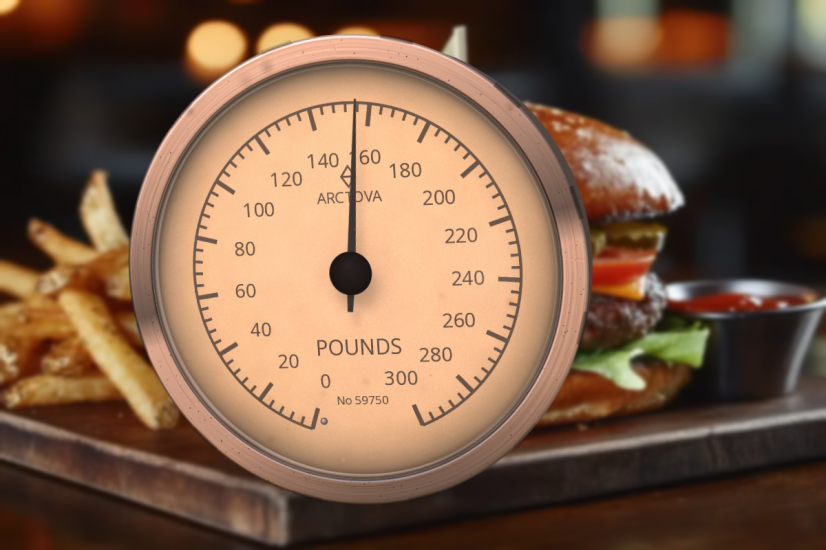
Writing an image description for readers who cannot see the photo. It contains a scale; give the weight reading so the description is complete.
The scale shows 156 lb
